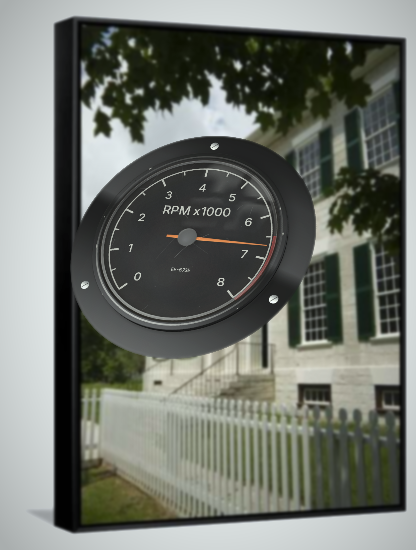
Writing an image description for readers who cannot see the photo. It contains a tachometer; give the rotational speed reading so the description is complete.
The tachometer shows 6750 rpm
